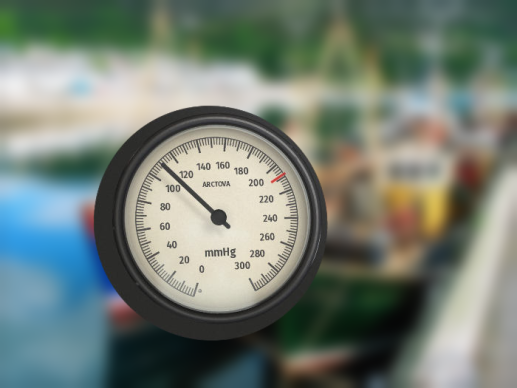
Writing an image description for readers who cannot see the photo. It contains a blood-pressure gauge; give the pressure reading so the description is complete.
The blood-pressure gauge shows 110 mmHg
